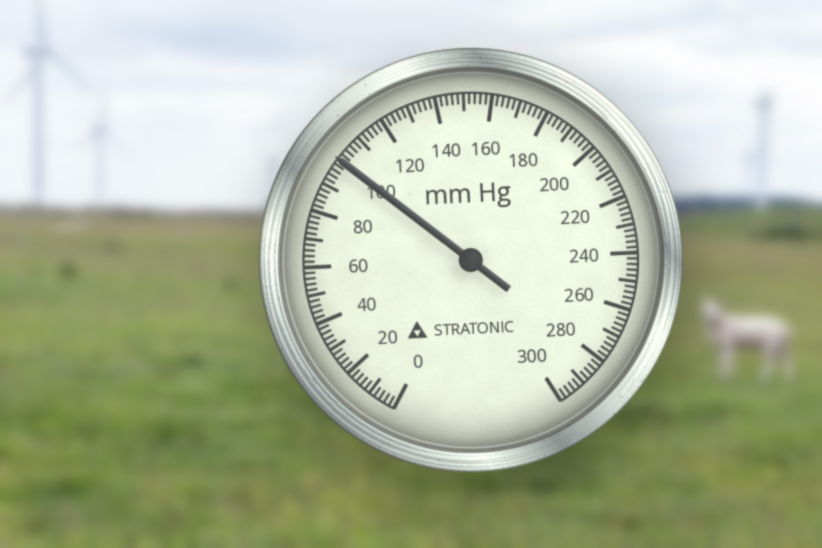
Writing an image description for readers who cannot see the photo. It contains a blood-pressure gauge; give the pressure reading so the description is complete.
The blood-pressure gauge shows 100 mmHg
